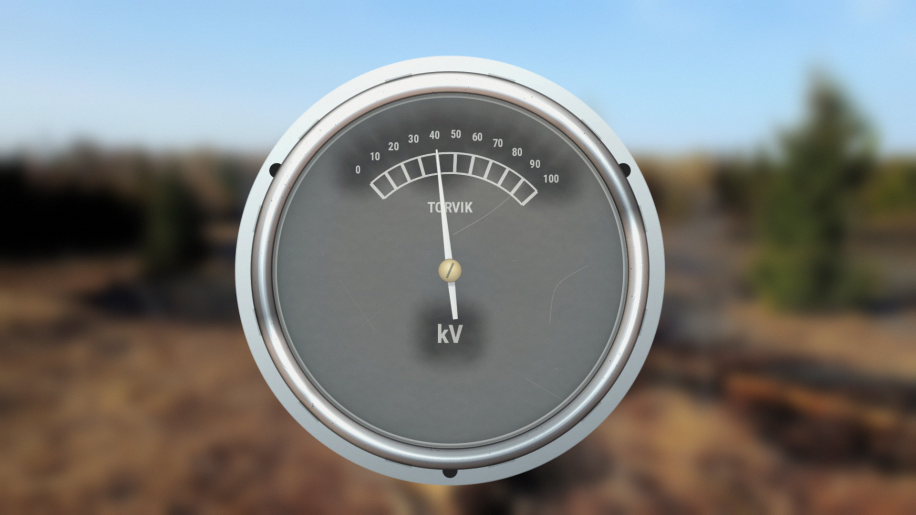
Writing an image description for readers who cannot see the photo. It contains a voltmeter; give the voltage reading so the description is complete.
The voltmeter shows 40 kV
